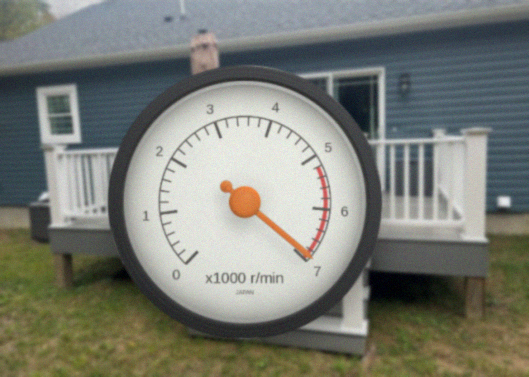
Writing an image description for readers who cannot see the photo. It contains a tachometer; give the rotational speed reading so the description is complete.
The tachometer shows 6900 rpm
